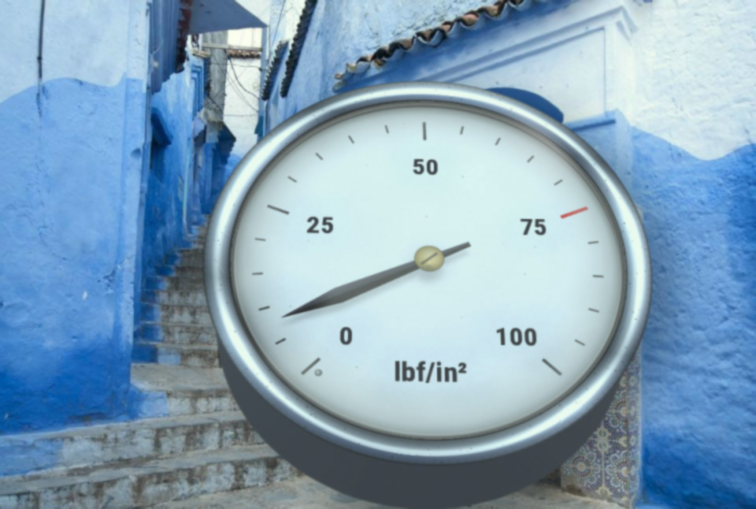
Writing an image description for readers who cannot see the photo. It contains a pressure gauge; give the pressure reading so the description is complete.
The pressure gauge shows 7.5 psi
